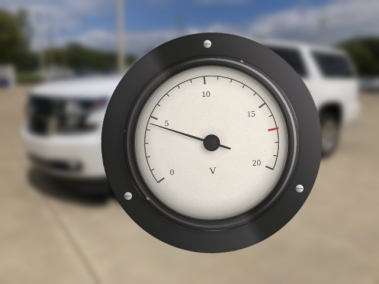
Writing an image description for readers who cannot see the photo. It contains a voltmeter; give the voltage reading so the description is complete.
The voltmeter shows 4.5 V
